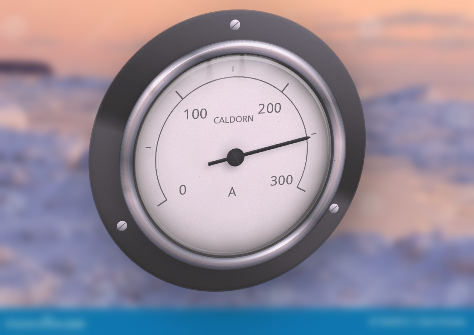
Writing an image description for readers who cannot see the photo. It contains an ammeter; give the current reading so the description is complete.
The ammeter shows 250 A
